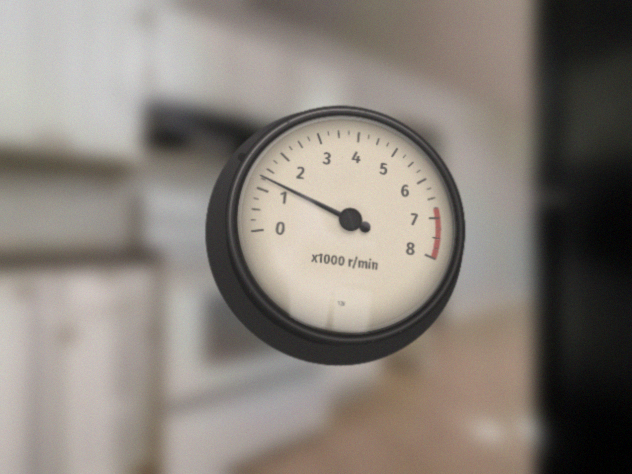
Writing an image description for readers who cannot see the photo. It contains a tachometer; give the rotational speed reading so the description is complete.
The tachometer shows 1250 rpm
